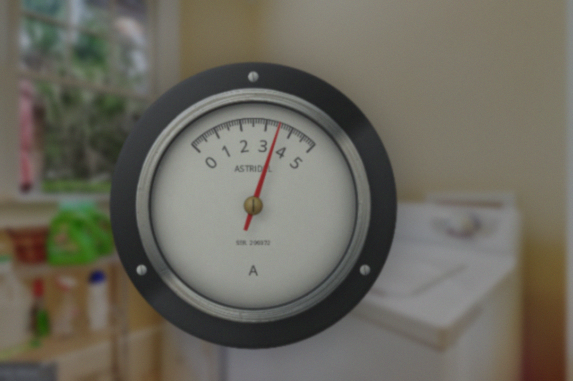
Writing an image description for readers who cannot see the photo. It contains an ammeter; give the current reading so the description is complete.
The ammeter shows 3.5 A
